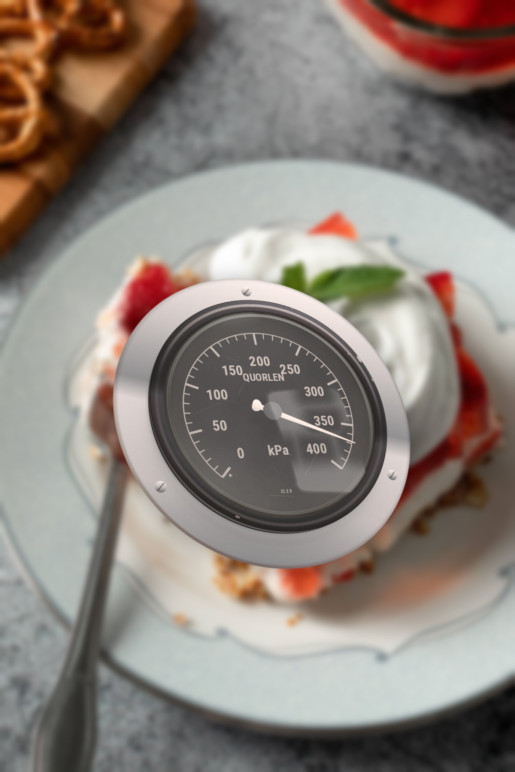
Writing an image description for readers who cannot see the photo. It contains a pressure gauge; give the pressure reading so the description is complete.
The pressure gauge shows 370 kPa
